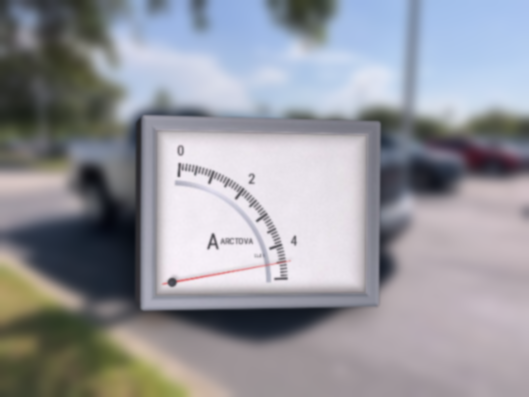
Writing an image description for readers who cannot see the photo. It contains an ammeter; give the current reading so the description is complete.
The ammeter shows 4.5 A
